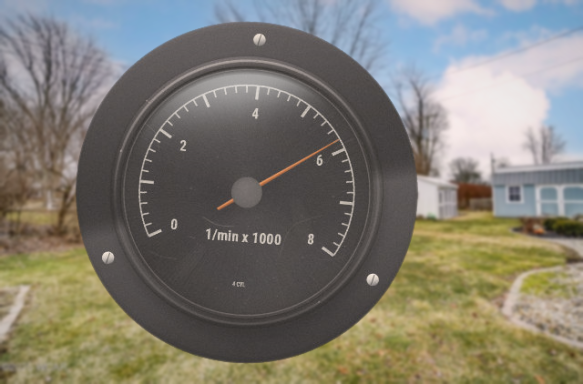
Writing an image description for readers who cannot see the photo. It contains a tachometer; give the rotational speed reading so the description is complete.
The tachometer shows 5800 rpm
